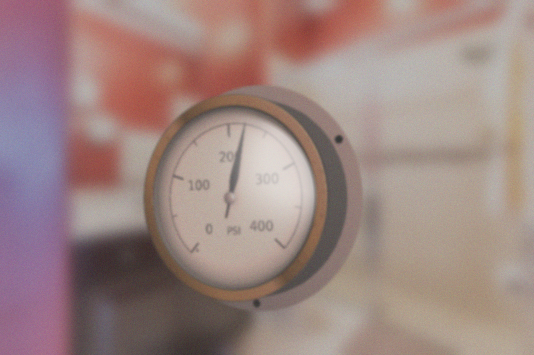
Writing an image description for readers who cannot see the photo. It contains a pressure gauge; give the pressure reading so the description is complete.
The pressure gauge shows 225 psi
